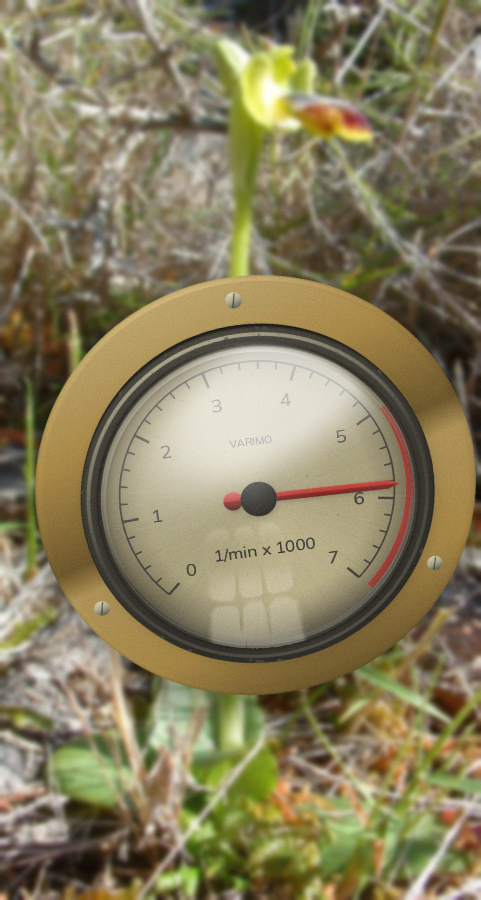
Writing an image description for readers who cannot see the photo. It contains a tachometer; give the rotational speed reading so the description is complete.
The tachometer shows 5800 rpm
